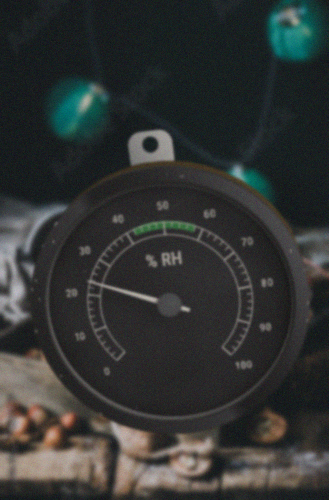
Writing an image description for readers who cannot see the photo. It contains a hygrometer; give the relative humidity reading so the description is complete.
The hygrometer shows 24 %
